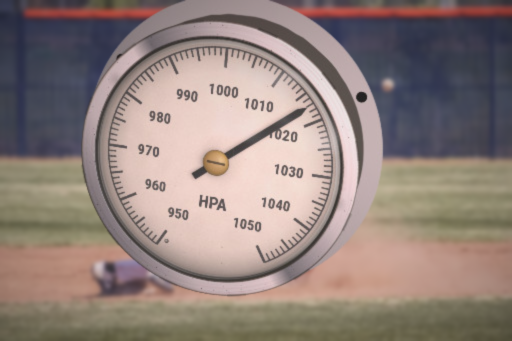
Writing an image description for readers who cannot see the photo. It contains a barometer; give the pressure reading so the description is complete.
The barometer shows 1017 hPa
